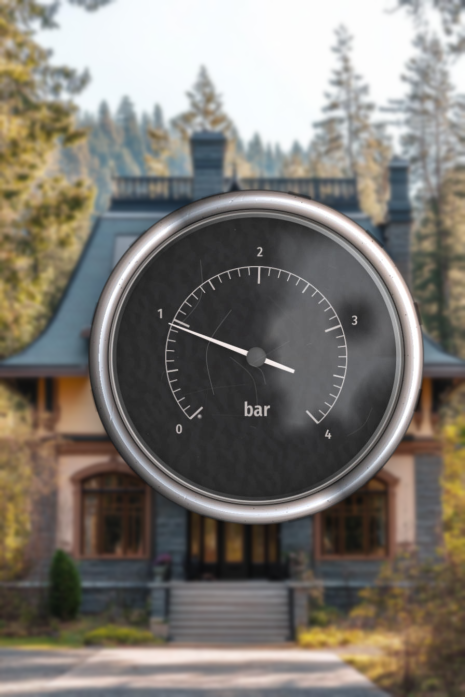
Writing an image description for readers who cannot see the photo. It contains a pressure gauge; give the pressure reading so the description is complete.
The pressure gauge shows 0.95 bar
